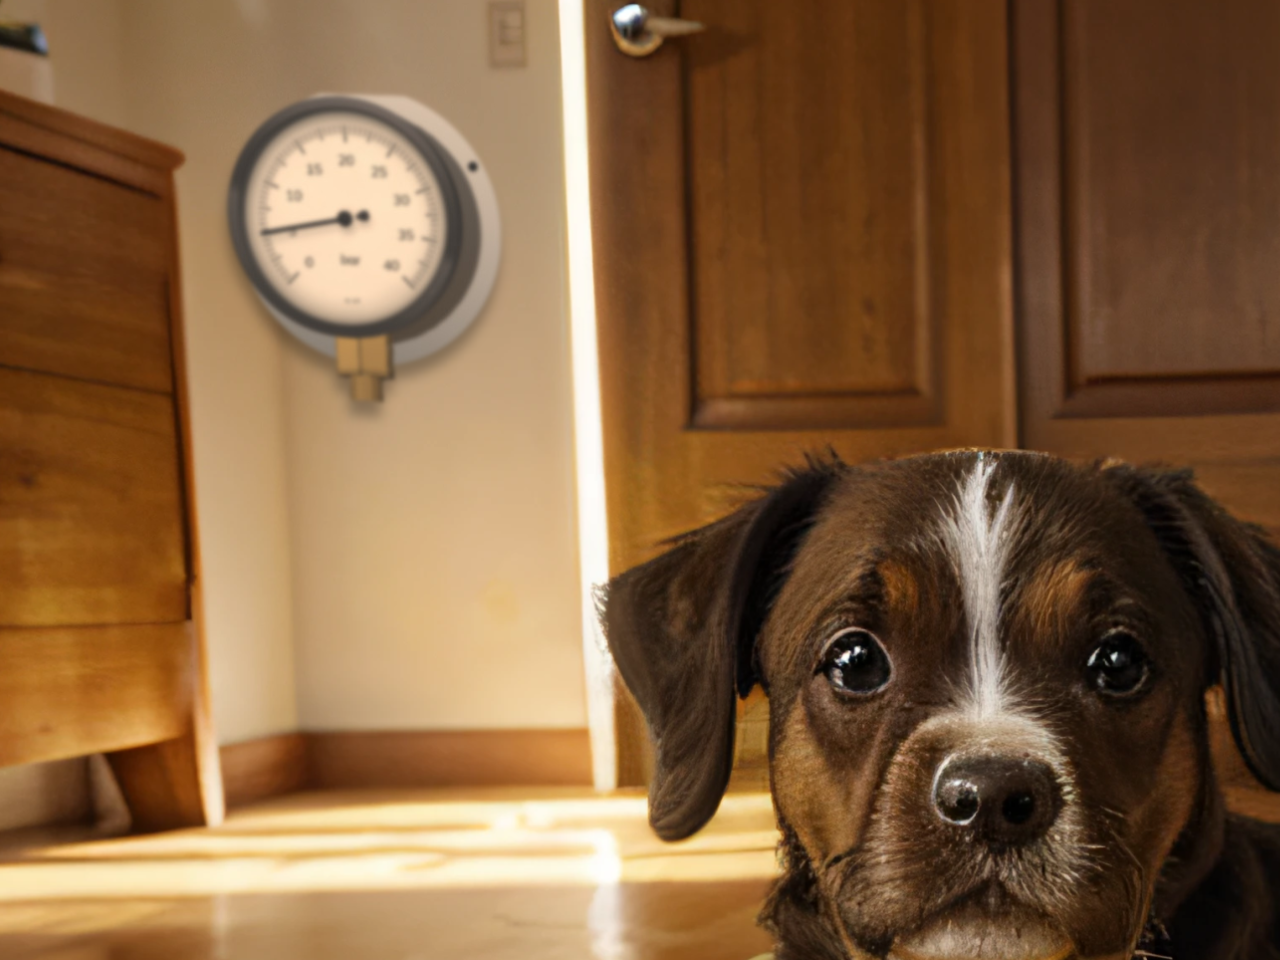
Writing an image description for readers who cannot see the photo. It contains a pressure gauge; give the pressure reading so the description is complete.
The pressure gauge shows 5 bar
